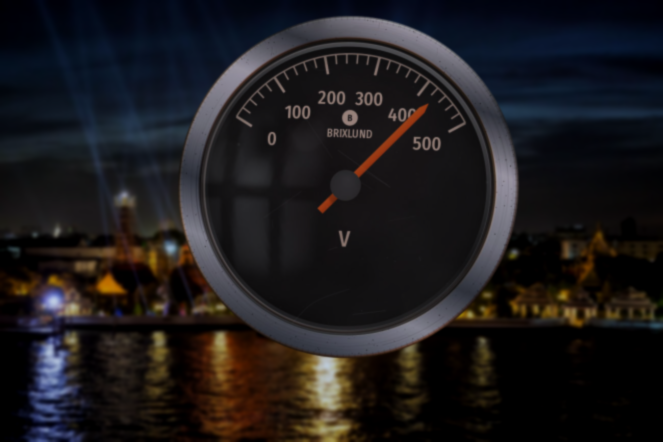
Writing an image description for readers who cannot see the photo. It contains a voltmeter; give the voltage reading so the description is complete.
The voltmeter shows 430 V
